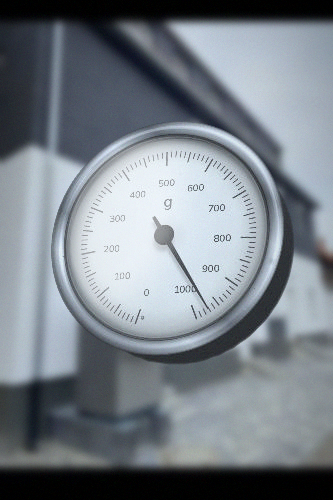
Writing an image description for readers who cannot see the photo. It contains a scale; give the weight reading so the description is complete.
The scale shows 970 g
